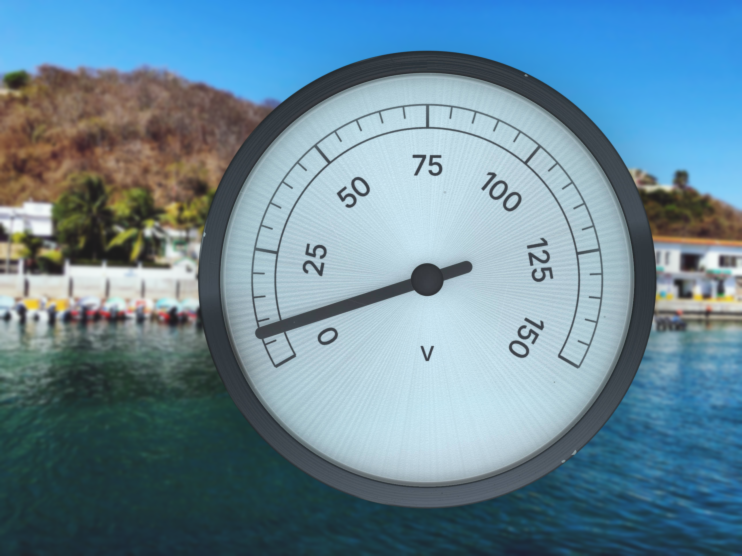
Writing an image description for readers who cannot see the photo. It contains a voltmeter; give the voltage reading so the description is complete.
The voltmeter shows 7.5 V
